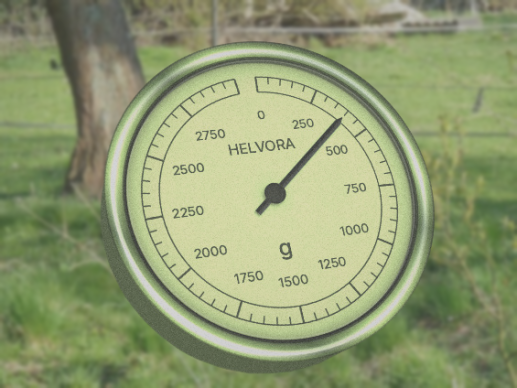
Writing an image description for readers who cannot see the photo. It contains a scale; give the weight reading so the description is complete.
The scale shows 400 g
